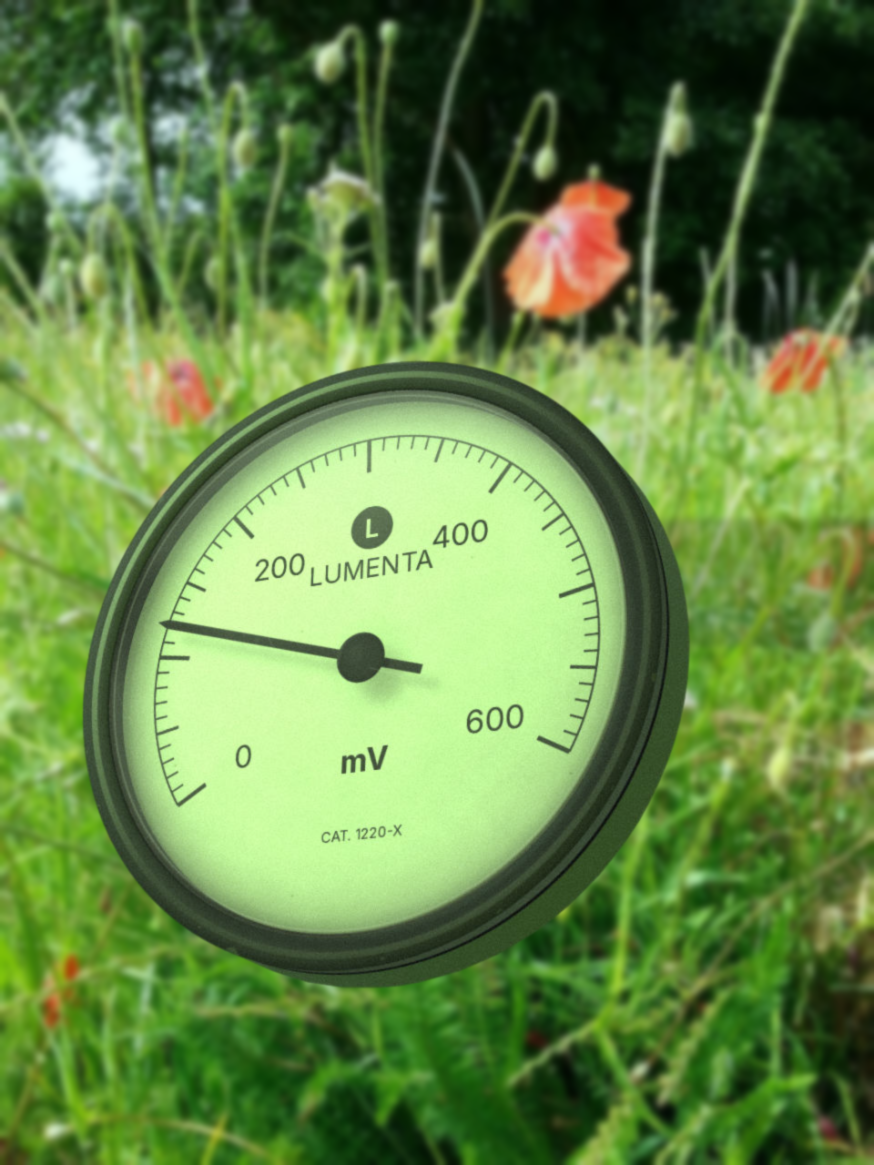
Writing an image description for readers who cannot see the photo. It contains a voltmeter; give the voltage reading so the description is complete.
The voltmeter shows 120 mV
